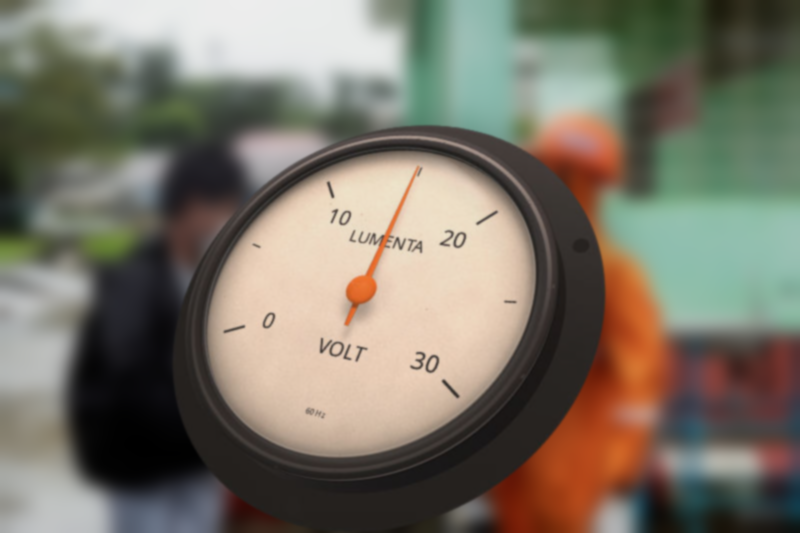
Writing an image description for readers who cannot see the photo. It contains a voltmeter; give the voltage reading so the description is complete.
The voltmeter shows 15 V
